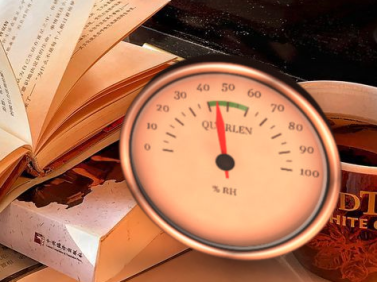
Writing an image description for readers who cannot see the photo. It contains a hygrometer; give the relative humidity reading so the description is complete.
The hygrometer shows 45 %
